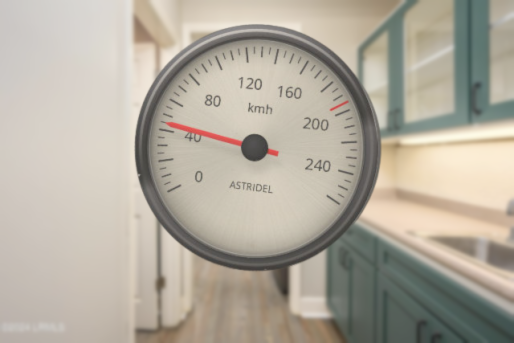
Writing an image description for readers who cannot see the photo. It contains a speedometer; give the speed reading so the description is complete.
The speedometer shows 45 km/h
